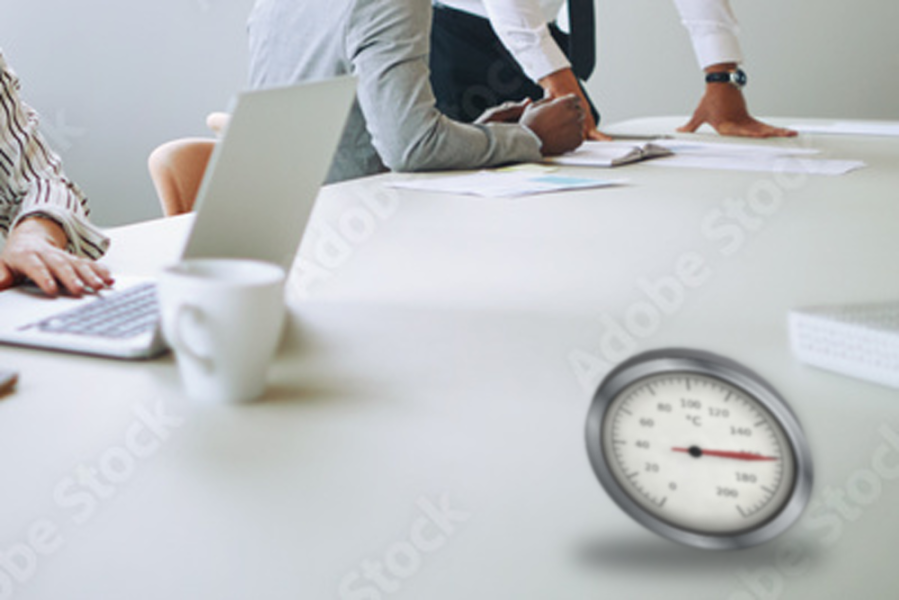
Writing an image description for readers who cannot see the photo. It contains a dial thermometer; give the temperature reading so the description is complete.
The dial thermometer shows 160 °C
